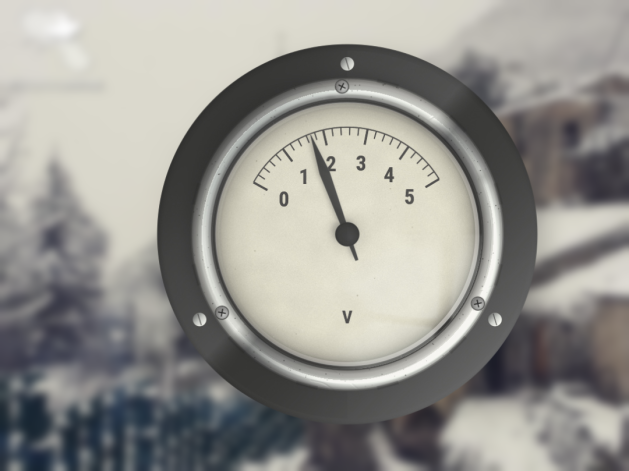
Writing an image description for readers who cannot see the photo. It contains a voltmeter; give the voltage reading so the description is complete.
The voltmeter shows 1.7 V
